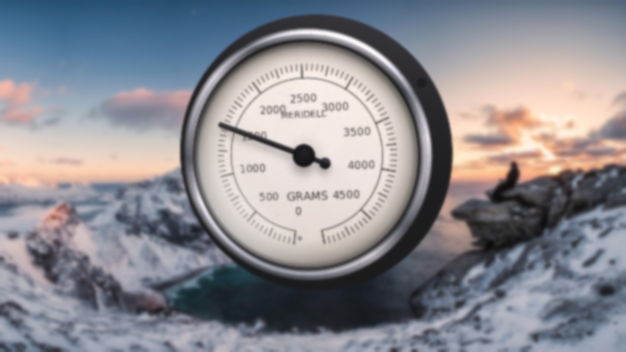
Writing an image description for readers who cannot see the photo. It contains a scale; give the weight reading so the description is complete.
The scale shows 1500 g
